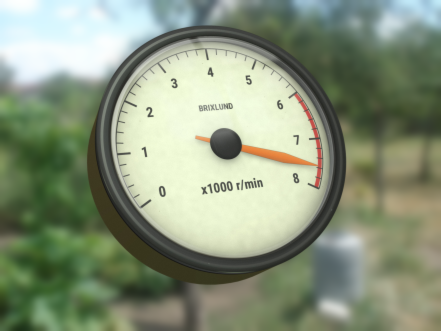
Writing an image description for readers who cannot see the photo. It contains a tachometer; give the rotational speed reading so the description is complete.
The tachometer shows 7600 rpm
